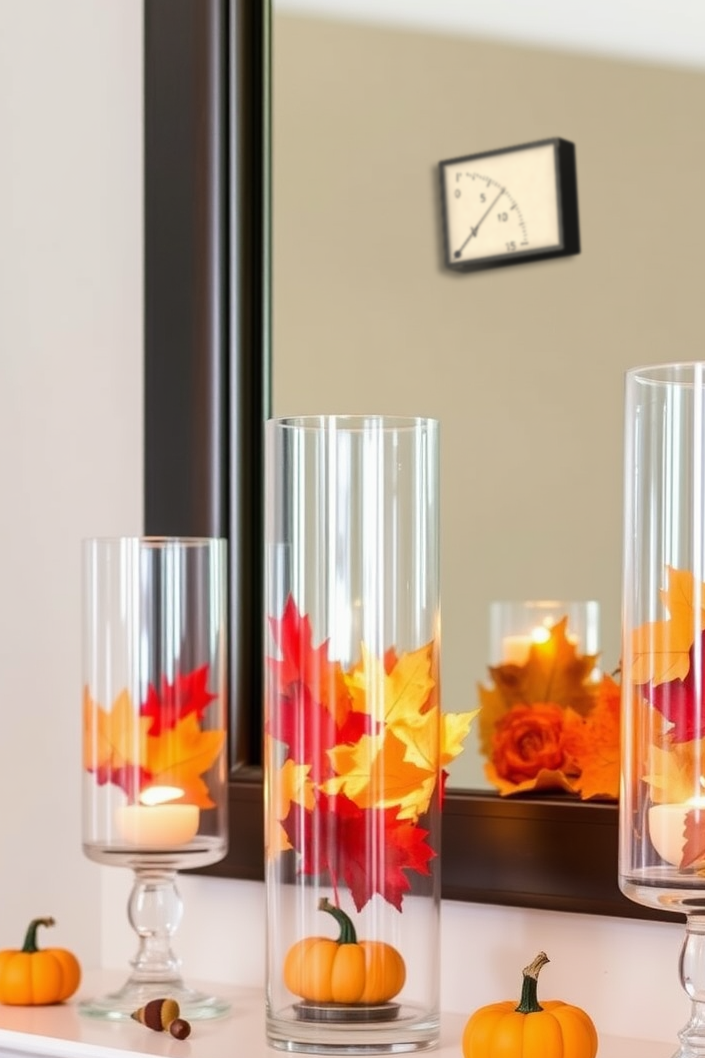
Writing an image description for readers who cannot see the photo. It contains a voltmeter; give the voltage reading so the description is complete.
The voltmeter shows 7.5 V
